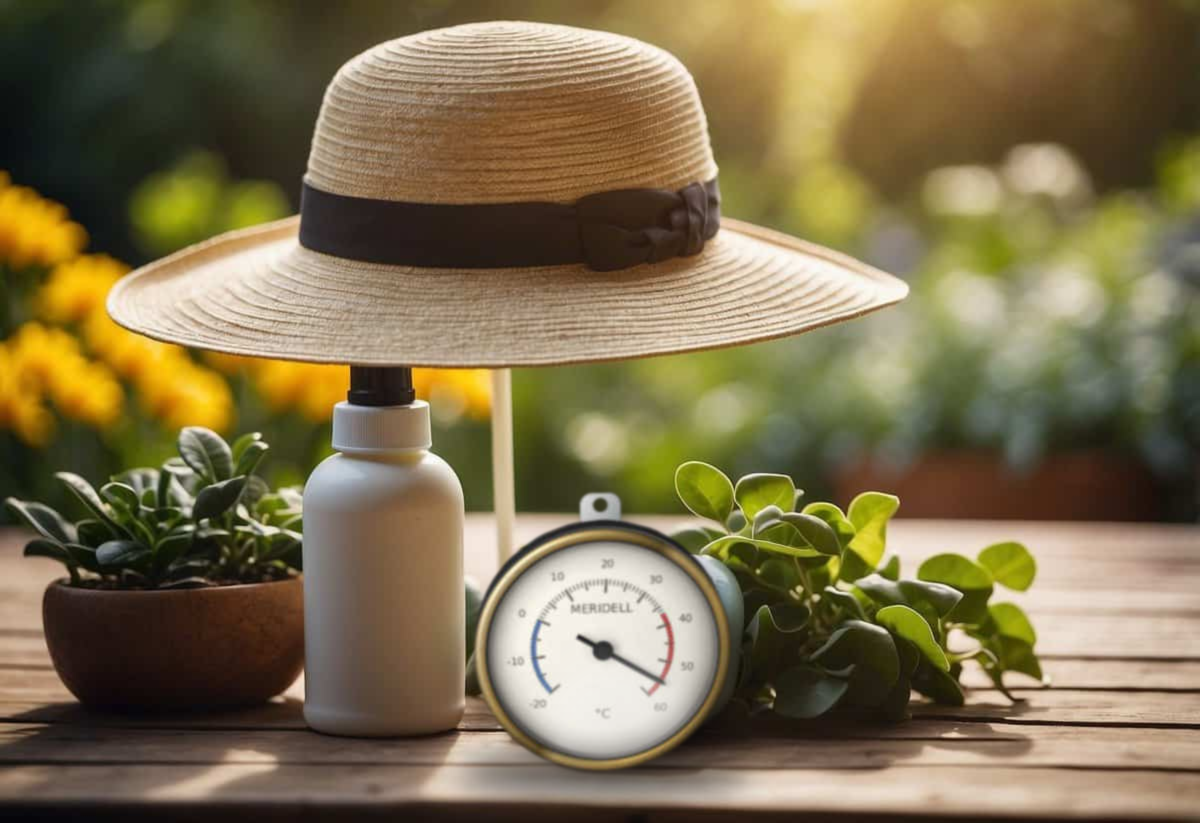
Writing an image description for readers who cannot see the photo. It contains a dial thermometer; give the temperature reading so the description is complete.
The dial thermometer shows 55 °C
